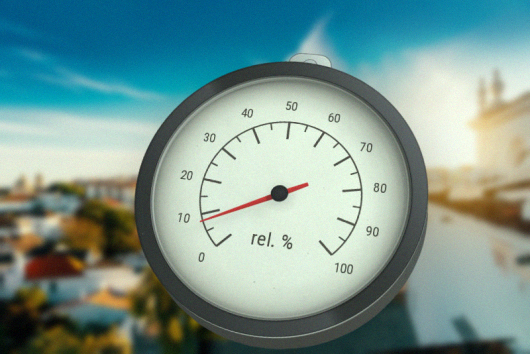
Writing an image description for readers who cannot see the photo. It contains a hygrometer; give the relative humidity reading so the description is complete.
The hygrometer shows 7.5 %
